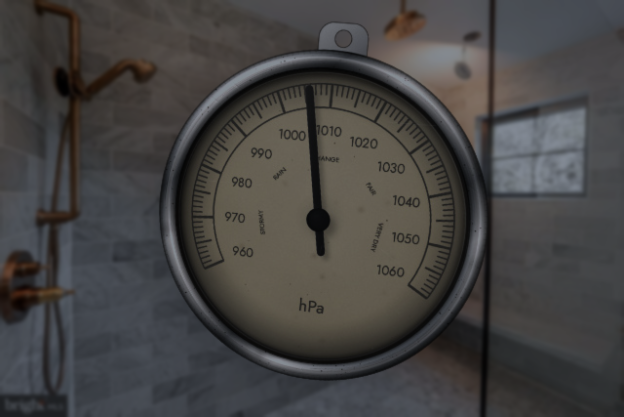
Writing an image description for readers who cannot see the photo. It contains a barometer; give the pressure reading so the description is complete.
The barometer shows 1006 hPa
